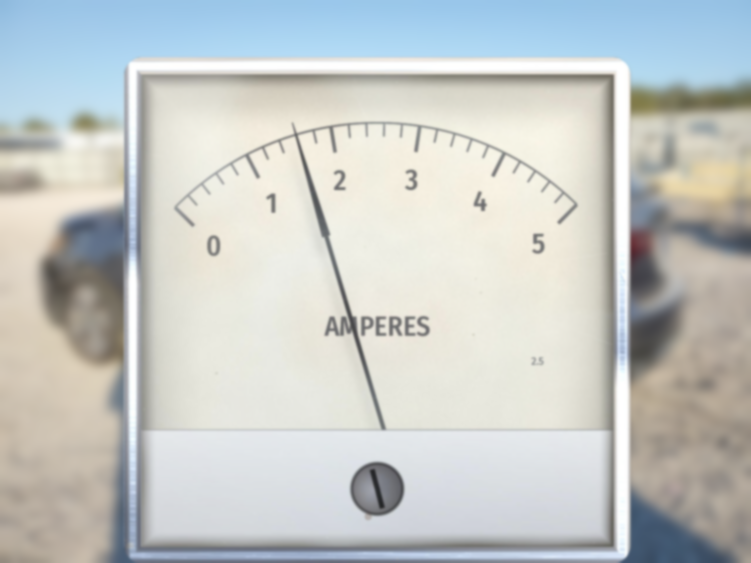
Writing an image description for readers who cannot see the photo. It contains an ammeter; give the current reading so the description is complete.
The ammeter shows 1.6 A
